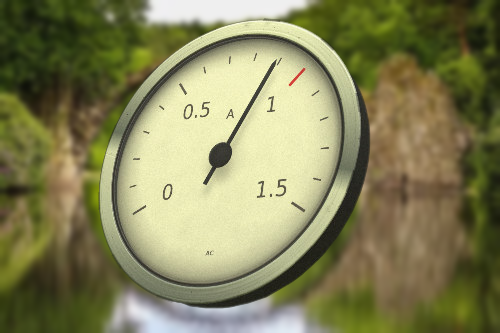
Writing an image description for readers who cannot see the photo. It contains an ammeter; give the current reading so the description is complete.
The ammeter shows 0.9 A
